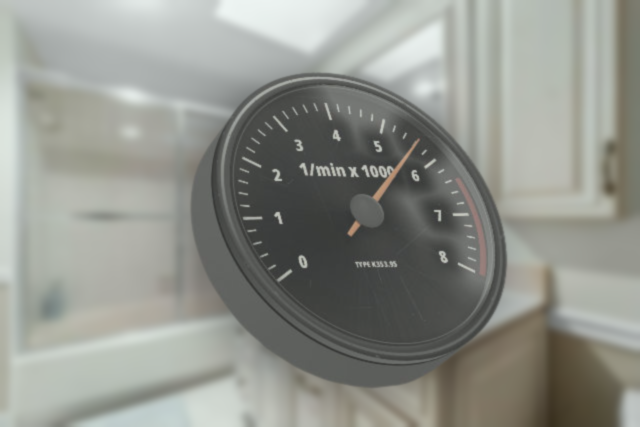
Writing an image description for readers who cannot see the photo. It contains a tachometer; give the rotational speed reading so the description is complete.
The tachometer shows 5600 rpm
